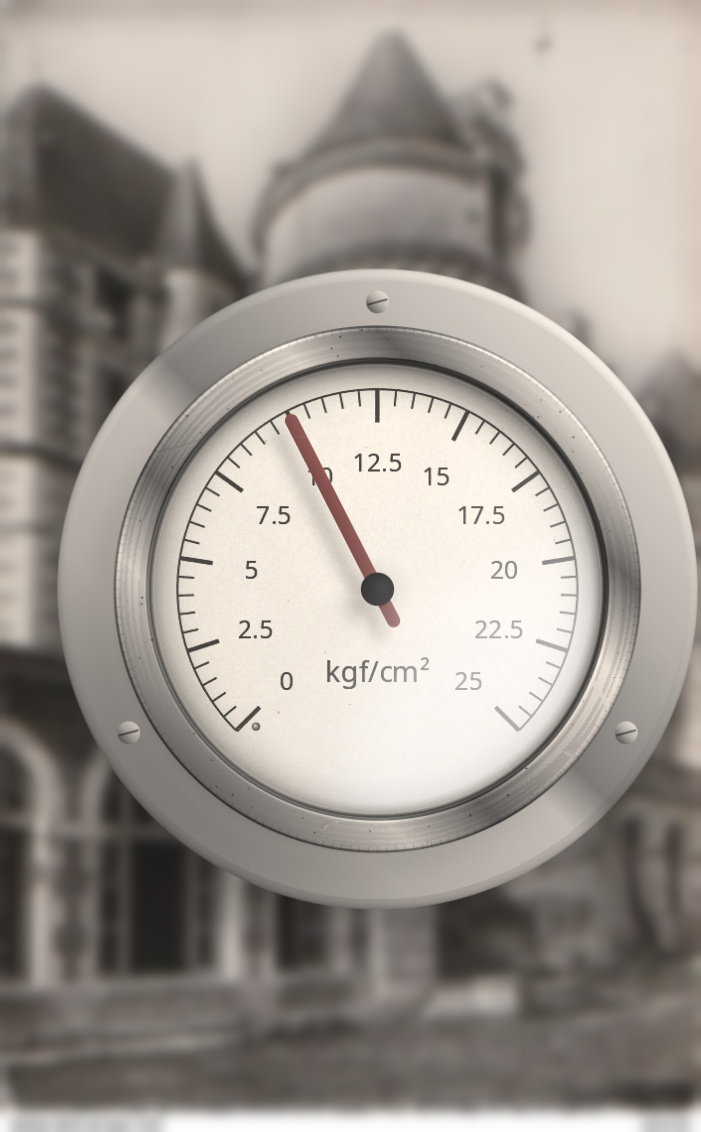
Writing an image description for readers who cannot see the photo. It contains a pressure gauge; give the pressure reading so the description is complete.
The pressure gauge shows 10 kg/cm²
